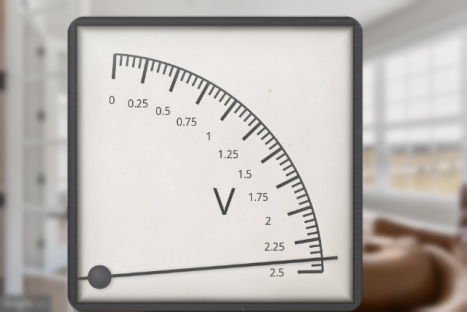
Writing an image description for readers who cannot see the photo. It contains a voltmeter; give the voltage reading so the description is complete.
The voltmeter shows 2.4 V
